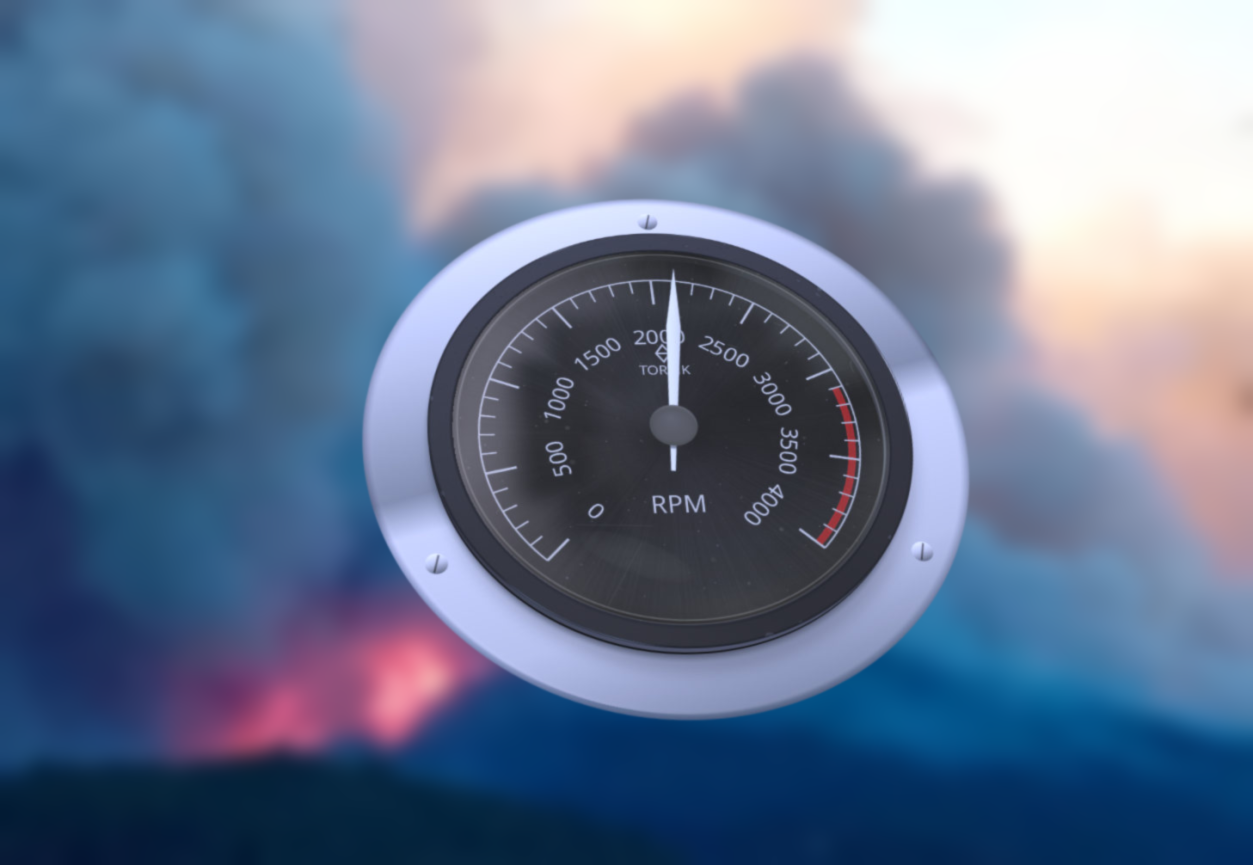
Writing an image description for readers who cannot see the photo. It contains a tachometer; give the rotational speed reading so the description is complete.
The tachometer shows 2100 rpm
